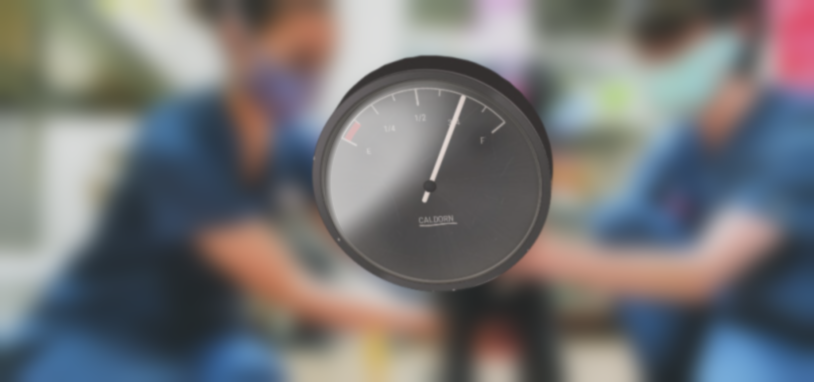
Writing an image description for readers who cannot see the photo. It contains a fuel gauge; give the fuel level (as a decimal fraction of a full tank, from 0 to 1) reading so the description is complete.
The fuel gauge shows 0.75
